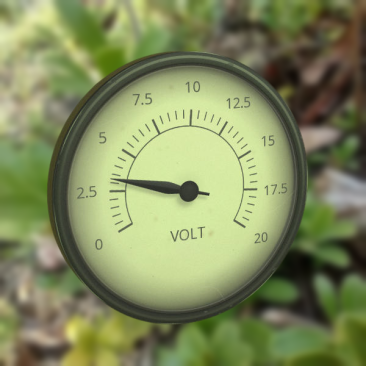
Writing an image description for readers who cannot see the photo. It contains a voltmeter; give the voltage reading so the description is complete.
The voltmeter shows 3.25 V
